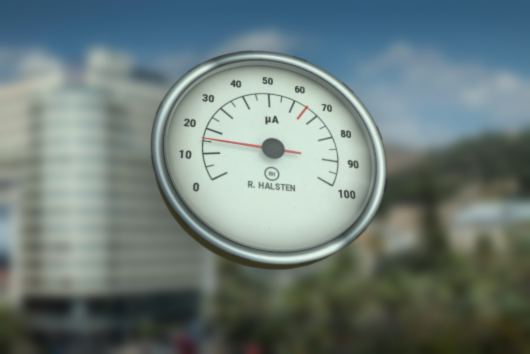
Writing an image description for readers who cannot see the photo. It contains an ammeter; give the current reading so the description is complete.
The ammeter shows 15 µA
